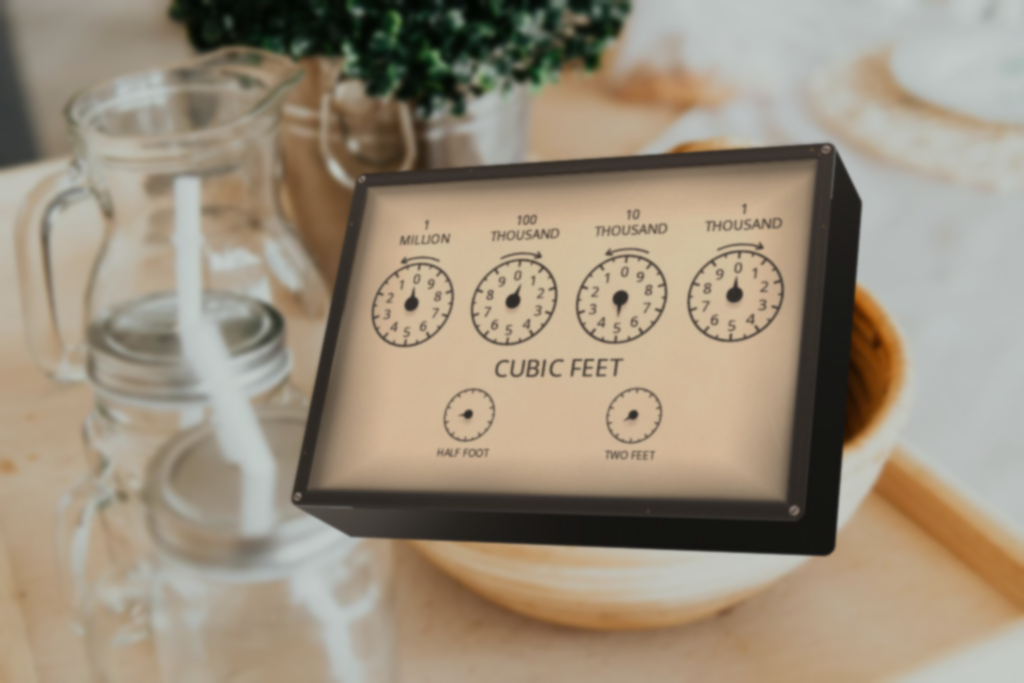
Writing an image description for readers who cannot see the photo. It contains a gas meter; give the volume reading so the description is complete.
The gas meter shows 5000 ft³
